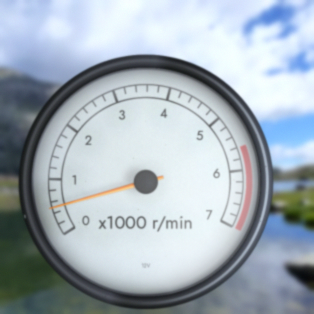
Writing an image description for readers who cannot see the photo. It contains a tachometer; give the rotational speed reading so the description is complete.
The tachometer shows 500 rpm
